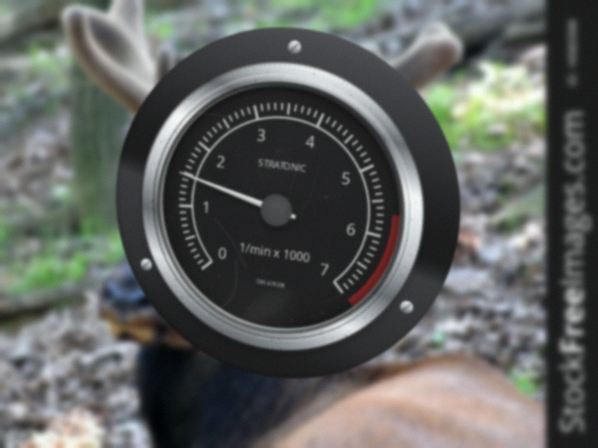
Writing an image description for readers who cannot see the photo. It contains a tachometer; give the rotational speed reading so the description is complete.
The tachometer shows 1500 rpm
